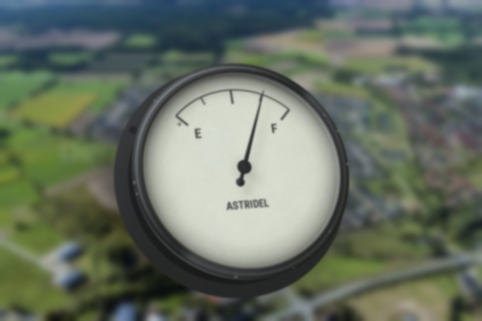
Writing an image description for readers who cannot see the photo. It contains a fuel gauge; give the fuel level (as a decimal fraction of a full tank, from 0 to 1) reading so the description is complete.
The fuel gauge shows 0.75
